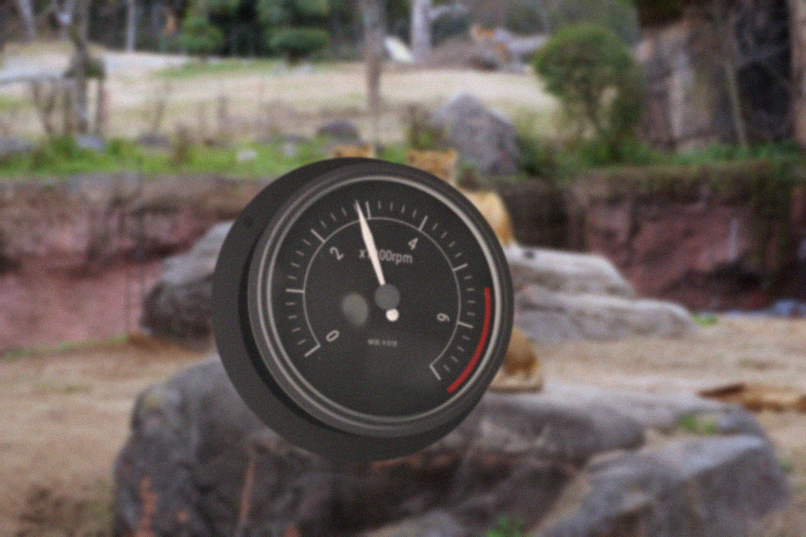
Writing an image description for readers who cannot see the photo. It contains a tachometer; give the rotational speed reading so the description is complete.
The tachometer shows 2800 rpm
